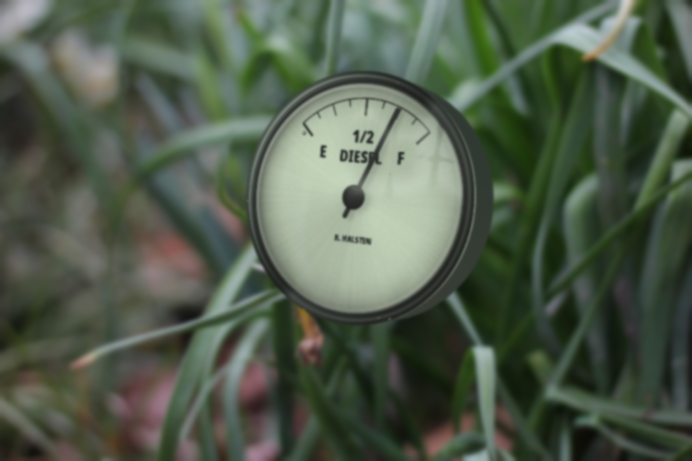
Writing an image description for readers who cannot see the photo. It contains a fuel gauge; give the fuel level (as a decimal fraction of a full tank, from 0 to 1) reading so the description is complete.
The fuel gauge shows 0.75
